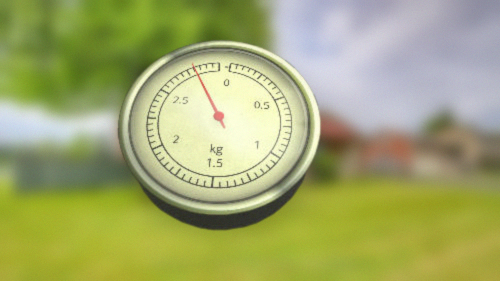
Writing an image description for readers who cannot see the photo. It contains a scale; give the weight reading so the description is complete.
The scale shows 2.8 kg
